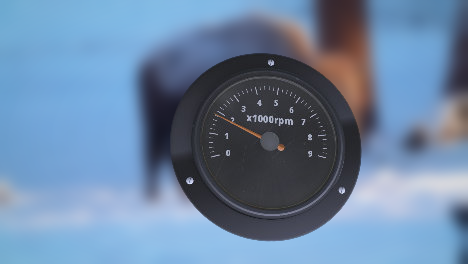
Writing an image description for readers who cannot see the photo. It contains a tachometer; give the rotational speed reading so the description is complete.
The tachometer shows 1800 rpm
